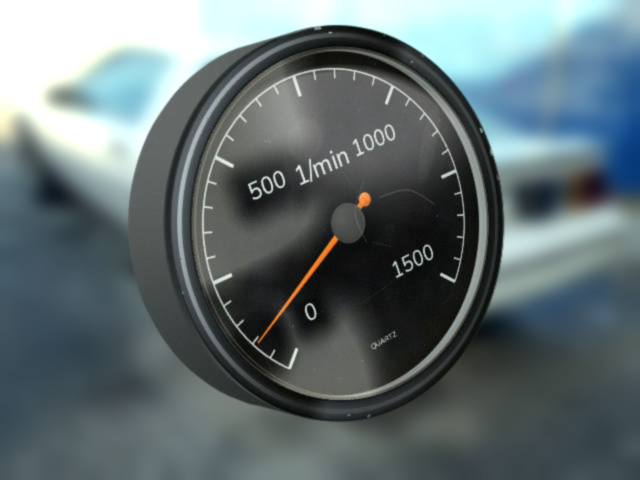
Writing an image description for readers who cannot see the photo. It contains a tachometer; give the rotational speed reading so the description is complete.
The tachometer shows 100 rpm
